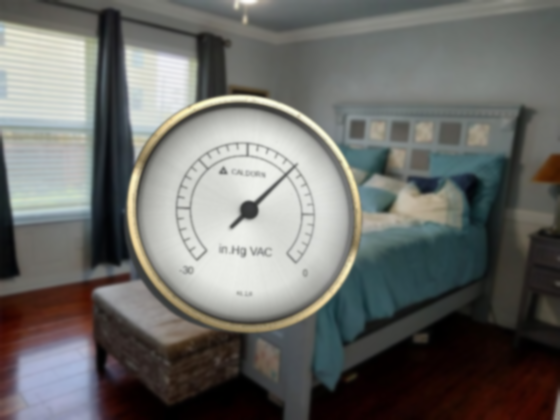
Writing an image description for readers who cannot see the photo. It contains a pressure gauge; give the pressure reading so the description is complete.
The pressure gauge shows -10 inHg
